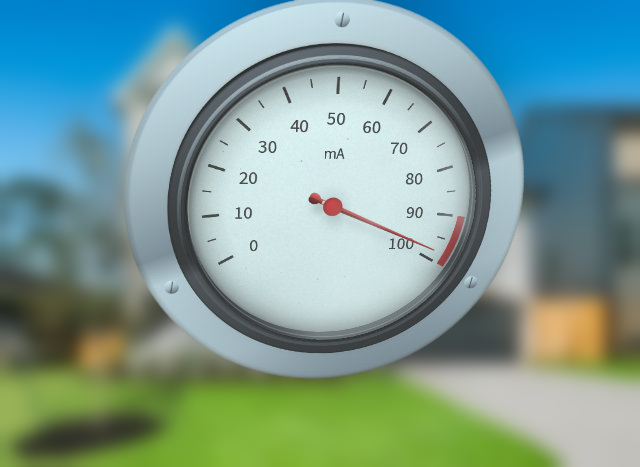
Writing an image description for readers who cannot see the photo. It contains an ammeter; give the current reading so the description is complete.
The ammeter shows 97.5 mA
